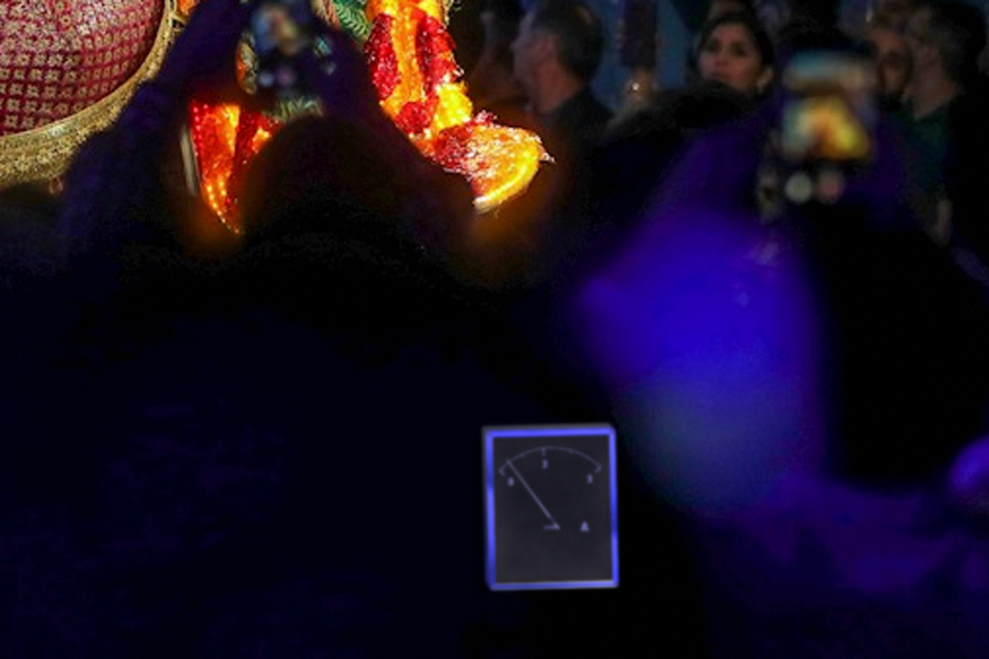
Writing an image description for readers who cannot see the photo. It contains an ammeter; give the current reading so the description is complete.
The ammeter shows 1 A
